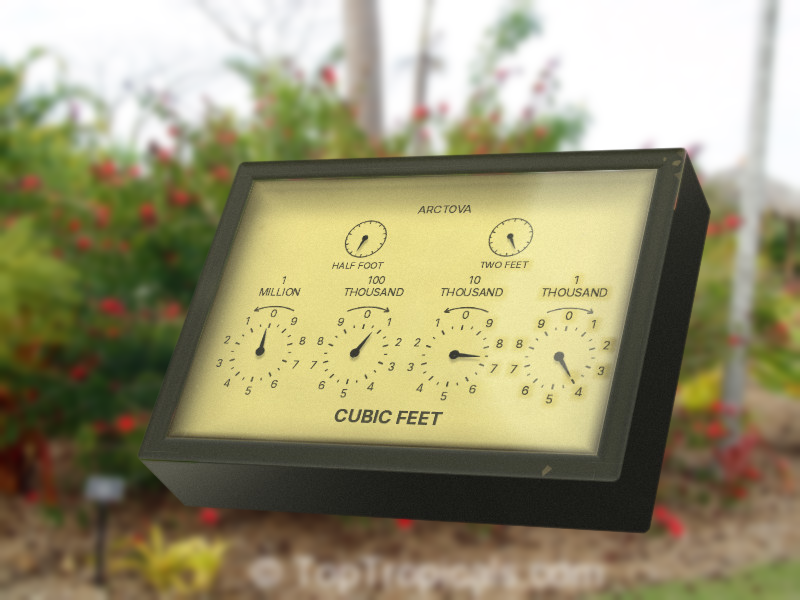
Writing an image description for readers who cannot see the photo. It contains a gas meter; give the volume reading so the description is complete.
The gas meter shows 7400 ft³
